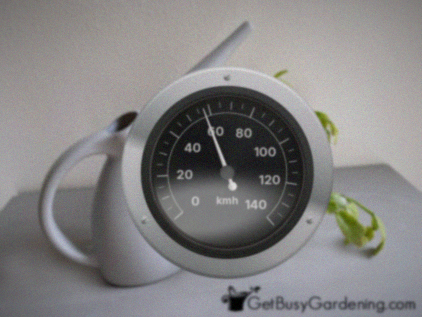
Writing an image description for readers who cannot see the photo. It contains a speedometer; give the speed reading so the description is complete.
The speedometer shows 57.5 km/h
